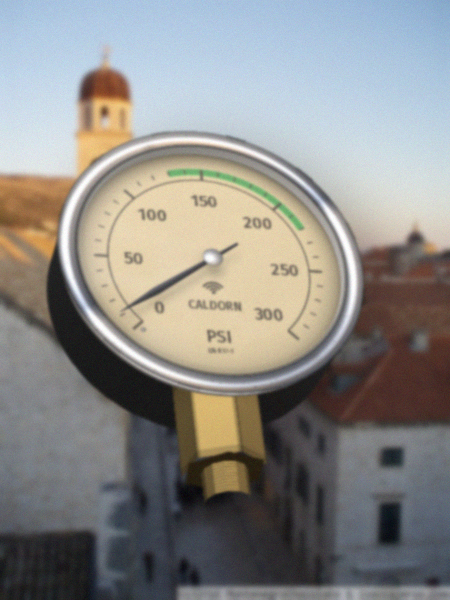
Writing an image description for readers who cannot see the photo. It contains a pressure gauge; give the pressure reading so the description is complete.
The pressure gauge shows 10 psi
